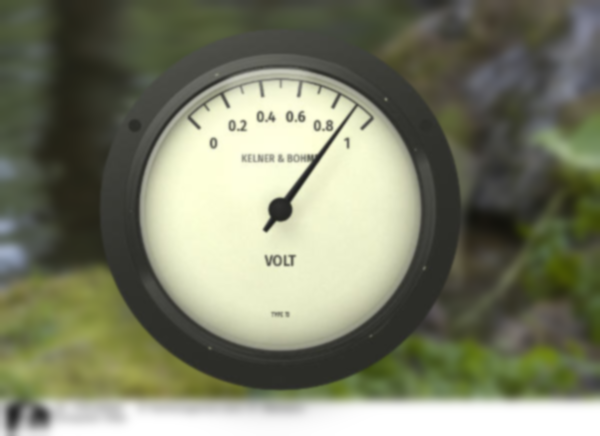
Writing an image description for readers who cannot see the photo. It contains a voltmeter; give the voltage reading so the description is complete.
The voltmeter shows 0.9 V
